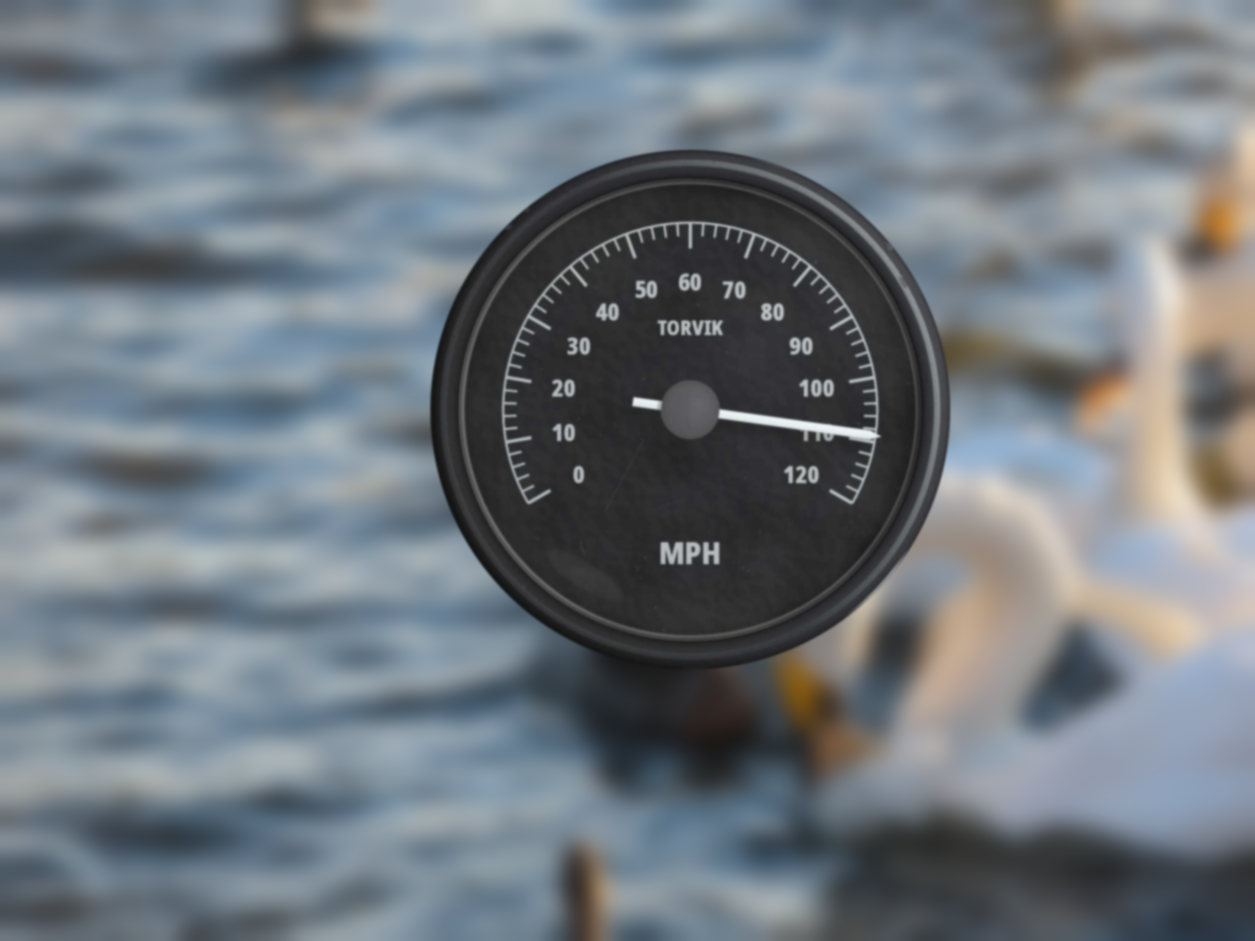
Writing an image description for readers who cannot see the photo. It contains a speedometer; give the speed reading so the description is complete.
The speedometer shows 109 mph
